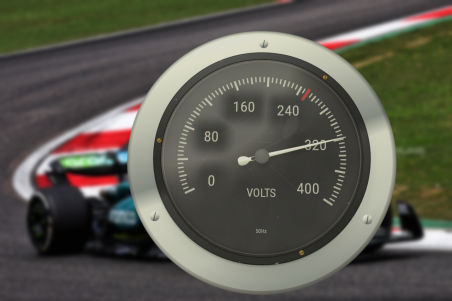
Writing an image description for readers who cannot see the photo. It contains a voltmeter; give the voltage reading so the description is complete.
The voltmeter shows 320 V
